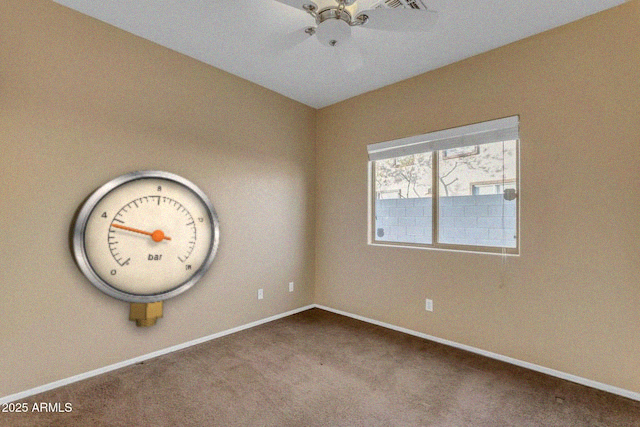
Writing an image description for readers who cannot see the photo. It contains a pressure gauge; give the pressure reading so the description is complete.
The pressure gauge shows 3.5 bar
